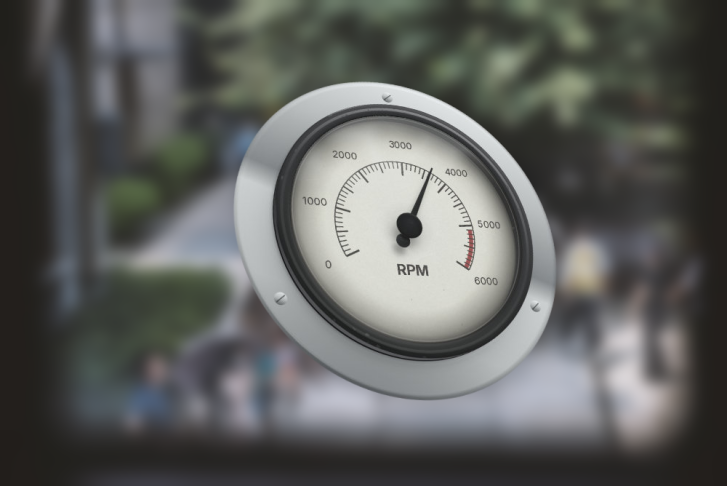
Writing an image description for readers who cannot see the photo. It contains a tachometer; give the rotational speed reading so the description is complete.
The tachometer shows 3600 rpm
